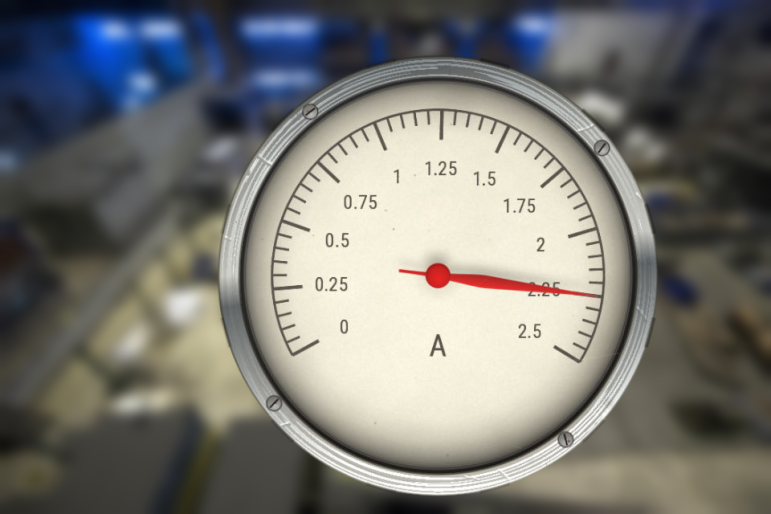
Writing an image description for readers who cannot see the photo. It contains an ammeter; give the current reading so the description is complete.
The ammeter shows 2.25 A
